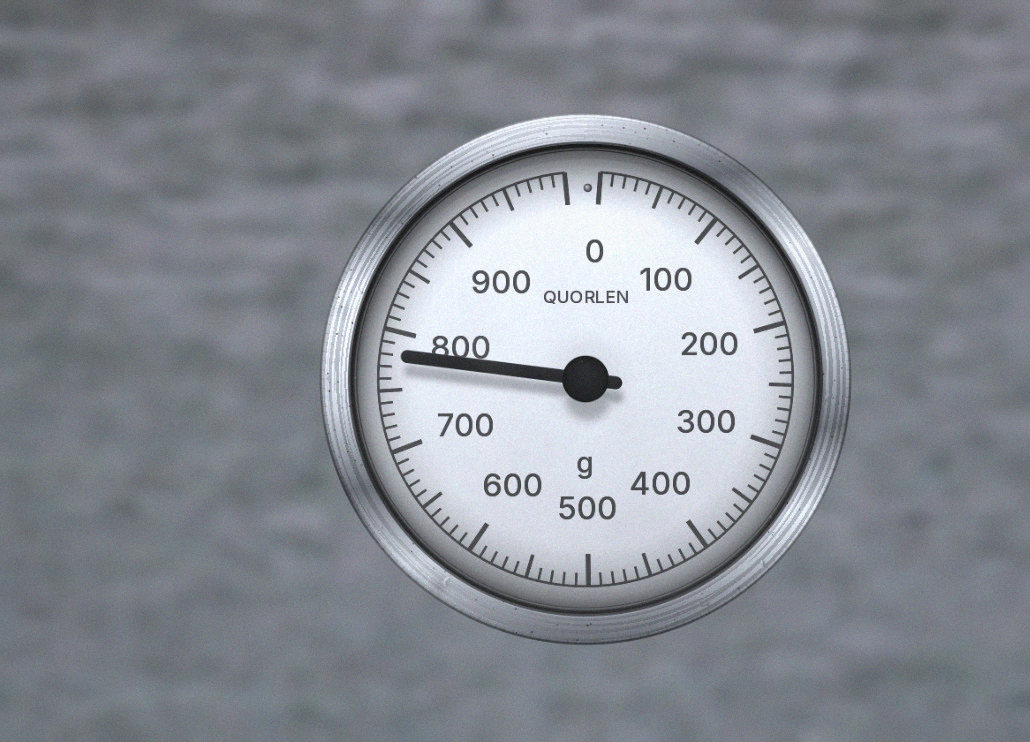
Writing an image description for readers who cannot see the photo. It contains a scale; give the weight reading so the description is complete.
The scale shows 780 g
